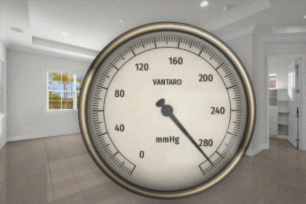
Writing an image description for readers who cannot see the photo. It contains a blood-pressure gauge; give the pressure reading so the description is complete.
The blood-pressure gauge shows 290 mmHg
